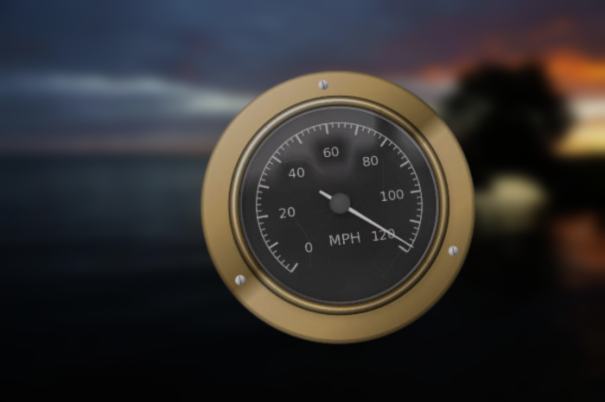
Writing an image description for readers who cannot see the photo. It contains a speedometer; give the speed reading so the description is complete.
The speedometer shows 118 mph
